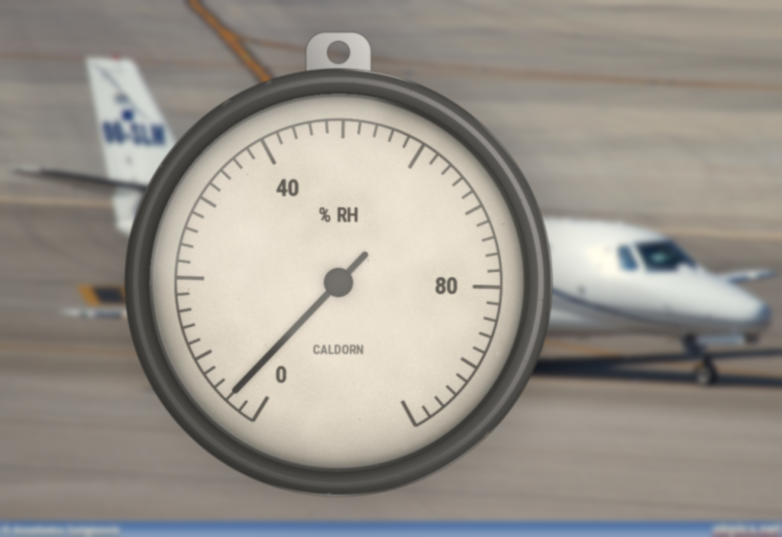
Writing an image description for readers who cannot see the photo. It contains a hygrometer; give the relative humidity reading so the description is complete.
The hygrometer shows 4 %
